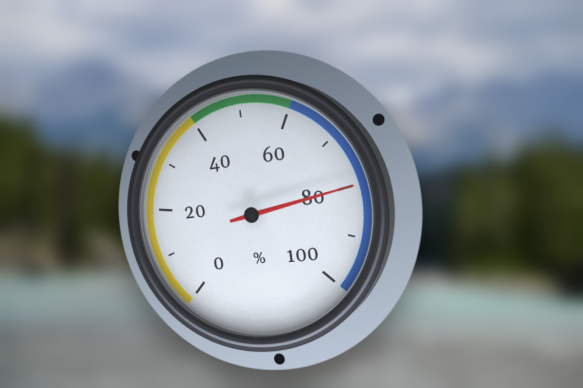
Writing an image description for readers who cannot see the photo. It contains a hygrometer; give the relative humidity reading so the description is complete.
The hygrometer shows 80 %
